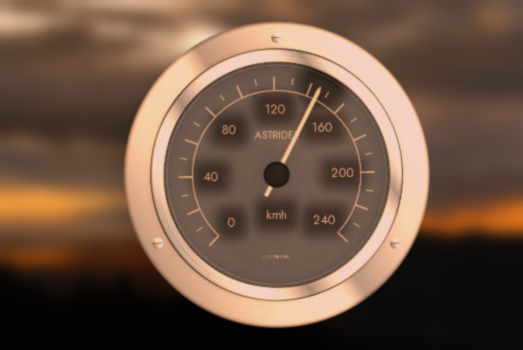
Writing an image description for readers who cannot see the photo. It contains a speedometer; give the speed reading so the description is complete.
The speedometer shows 145 km/h
